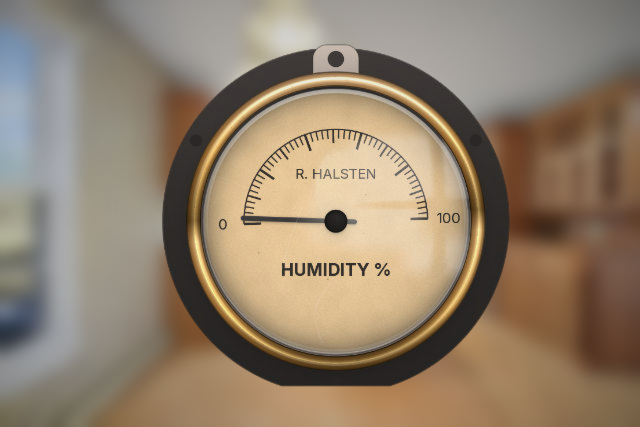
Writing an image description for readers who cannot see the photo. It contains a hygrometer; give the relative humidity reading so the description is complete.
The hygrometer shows 2 %
